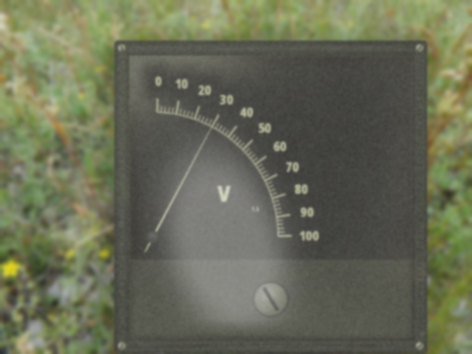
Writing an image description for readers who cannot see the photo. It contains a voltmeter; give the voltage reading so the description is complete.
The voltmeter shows 30 V
